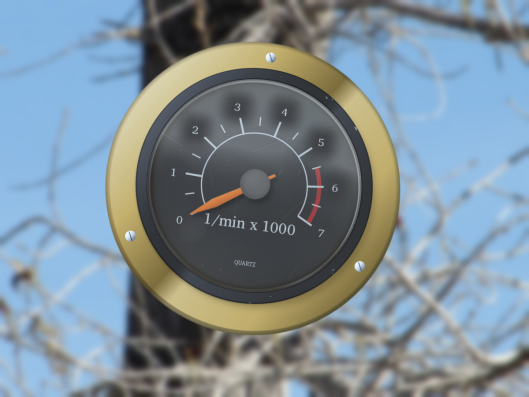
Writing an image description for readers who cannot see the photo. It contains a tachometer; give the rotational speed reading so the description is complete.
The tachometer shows 0 rpm
